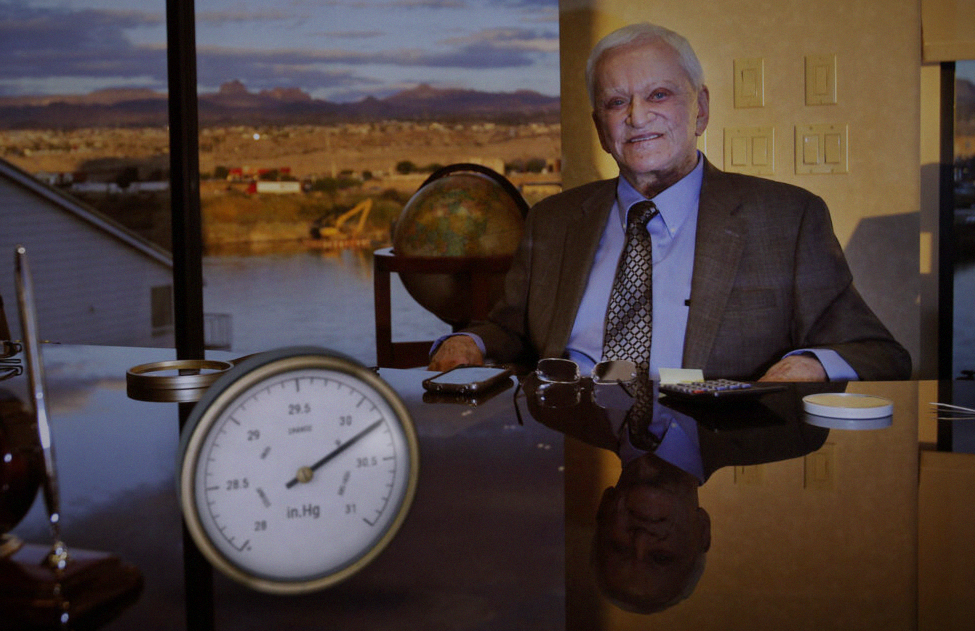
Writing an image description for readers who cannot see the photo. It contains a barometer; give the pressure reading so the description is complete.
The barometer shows 30.2 inHg
